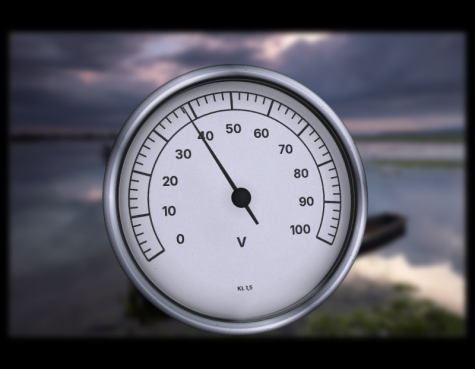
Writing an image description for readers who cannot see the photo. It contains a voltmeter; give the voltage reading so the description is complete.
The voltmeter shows 38 V
